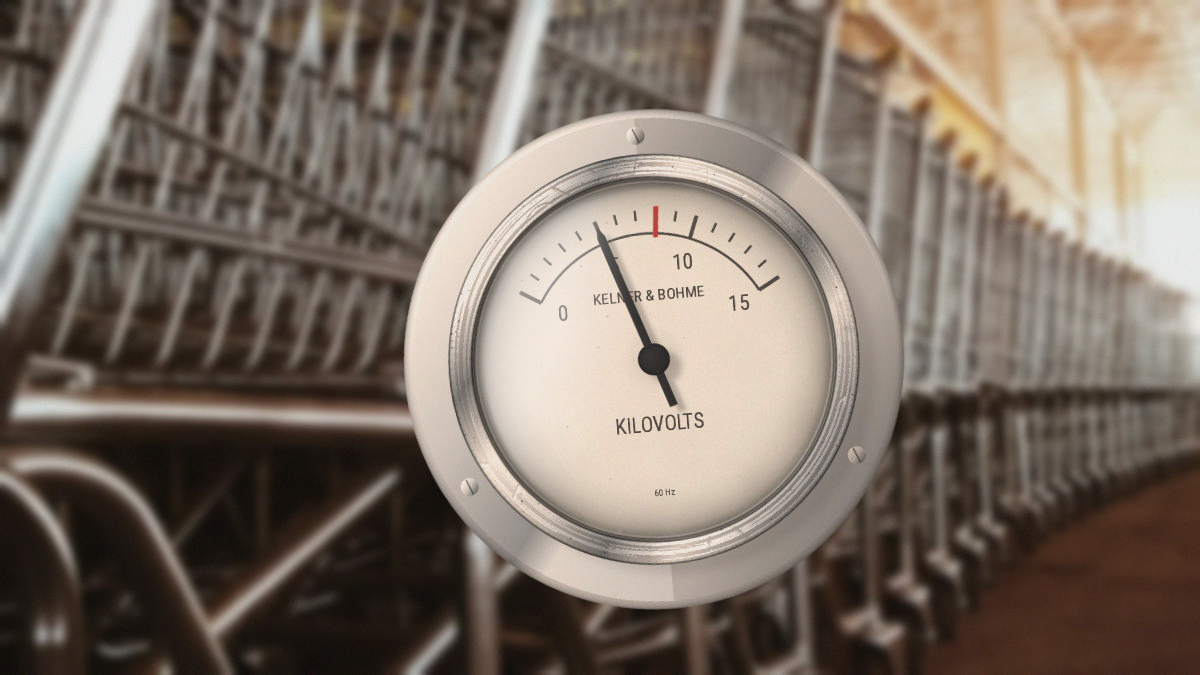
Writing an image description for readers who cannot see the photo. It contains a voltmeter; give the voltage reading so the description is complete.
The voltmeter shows 5 kV
